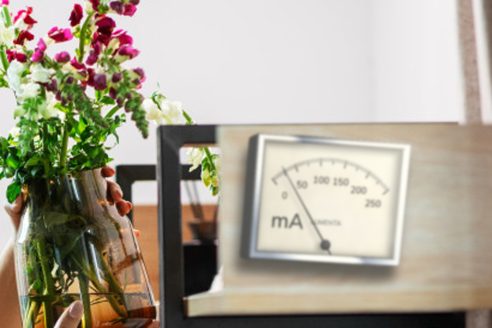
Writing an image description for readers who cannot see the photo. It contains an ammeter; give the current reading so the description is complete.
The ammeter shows 25 mA
